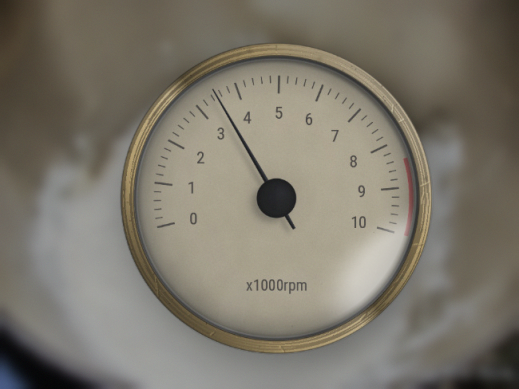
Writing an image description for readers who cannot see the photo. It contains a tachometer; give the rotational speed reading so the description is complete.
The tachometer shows 3500 rpm
